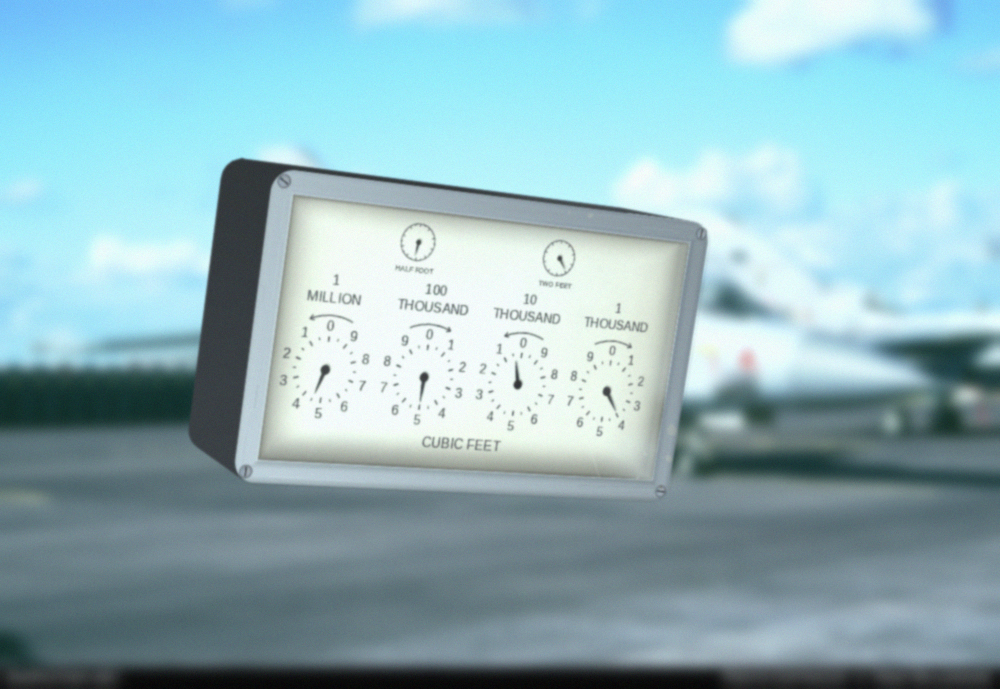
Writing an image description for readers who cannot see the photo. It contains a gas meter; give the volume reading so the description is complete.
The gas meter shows 450400 ft³
